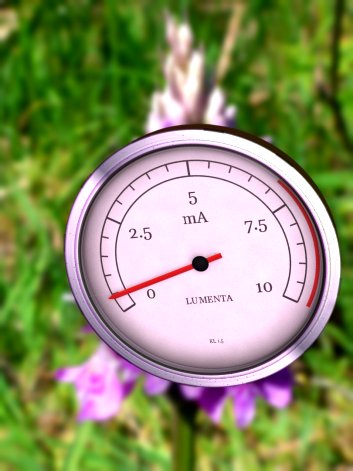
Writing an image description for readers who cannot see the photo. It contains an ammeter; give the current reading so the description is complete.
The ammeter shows 0.5 mA
